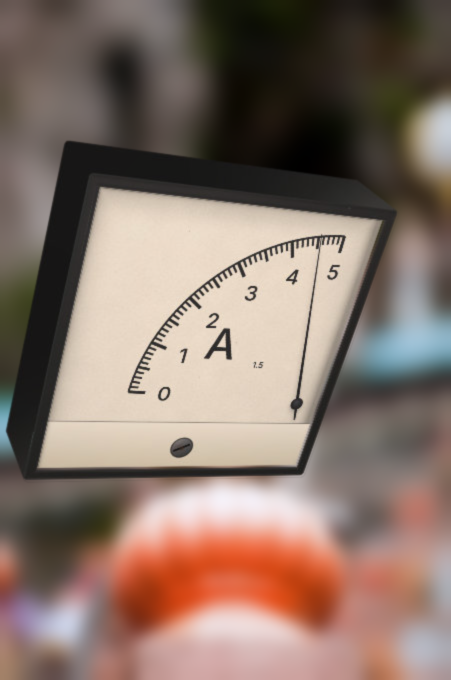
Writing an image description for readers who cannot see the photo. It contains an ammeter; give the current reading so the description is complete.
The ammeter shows 4.5 A
